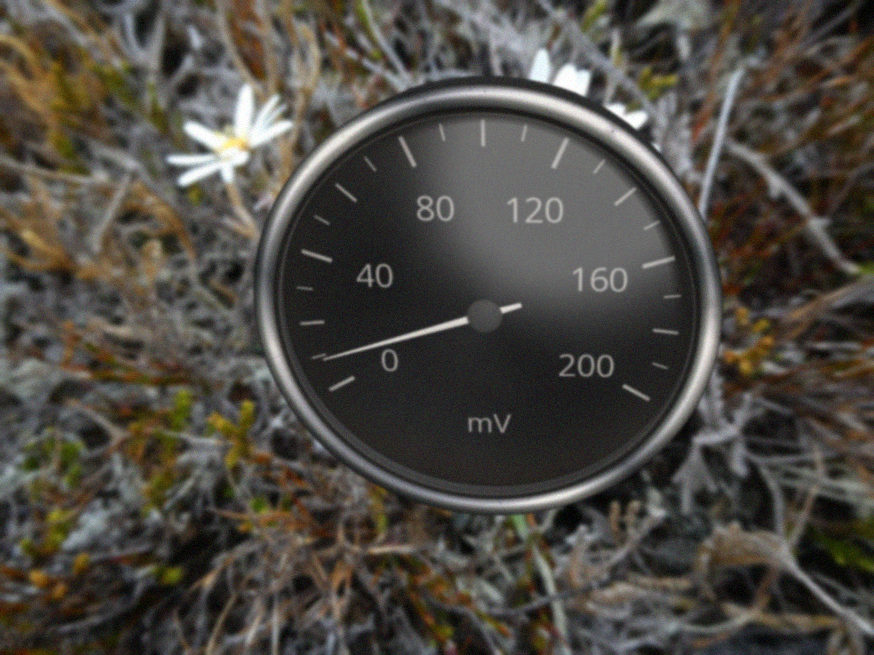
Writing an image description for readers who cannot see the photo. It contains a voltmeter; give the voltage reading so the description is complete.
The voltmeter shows 10 mV
